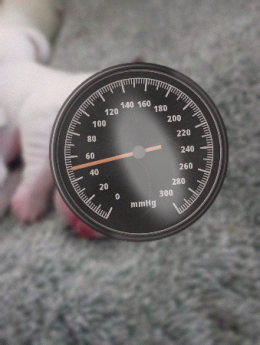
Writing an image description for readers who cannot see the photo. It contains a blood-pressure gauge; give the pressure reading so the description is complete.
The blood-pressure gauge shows 50 mmHg
